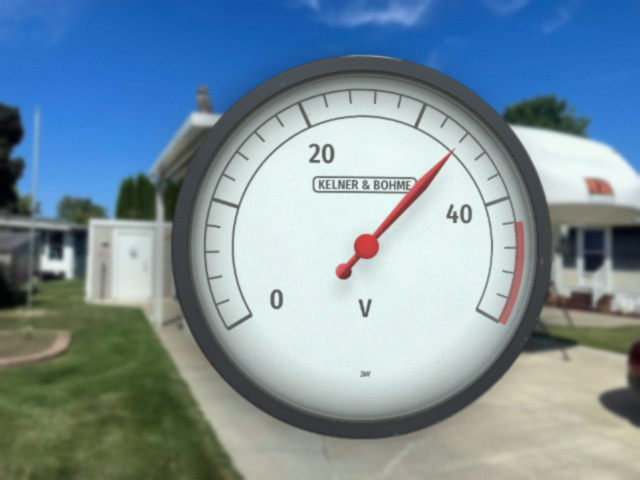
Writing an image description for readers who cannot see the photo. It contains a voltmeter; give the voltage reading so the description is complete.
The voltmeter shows 34 V
